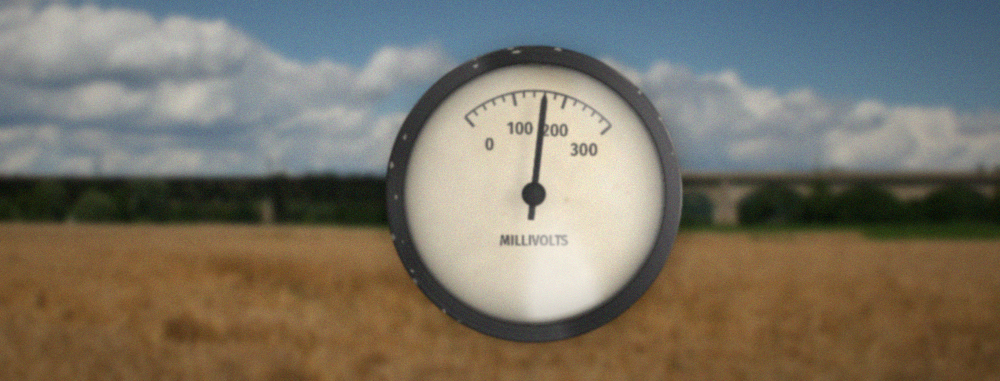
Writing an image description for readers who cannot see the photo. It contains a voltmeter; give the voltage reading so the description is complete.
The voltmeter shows 160 mV
